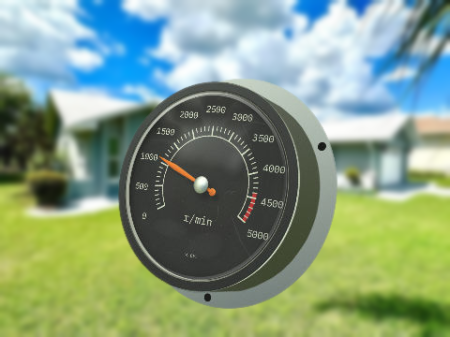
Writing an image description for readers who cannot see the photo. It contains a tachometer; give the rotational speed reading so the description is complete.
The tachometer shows 1100 rpm
